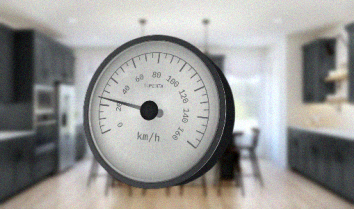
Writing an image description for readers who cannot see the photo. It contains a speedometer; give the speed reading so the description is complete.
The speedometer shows 25 km/h
